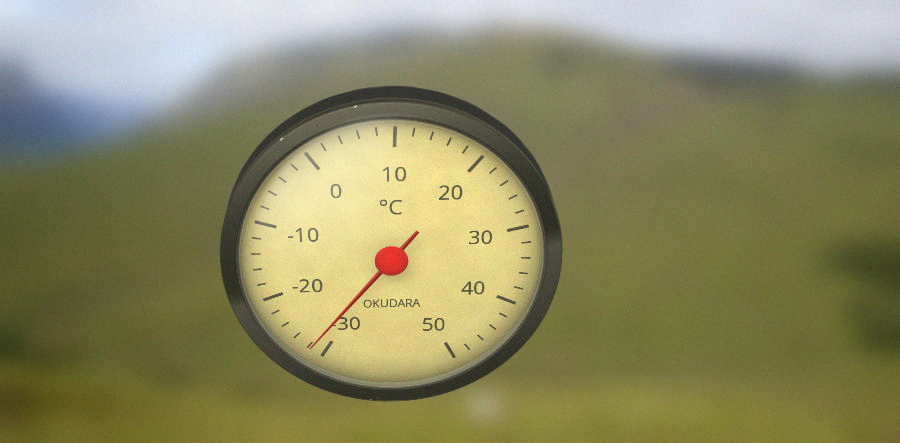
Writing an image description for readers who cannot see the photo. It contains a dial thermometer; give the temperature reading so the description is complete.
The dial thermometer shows -28 °C
